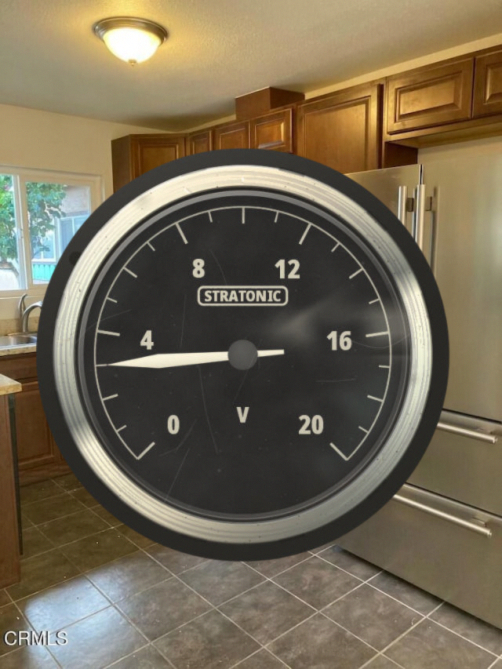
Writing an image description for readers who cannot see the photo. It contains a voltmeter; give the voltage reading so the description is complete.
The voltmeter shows 3 V
